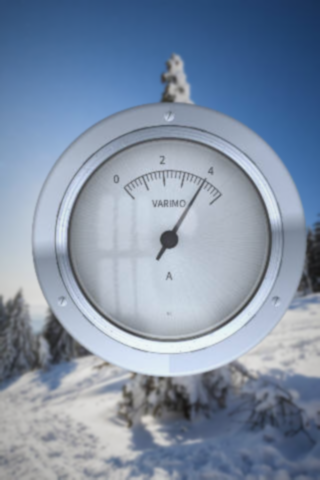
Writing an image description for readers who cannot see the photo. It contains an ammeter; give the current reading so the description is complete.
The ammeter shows 4 A
